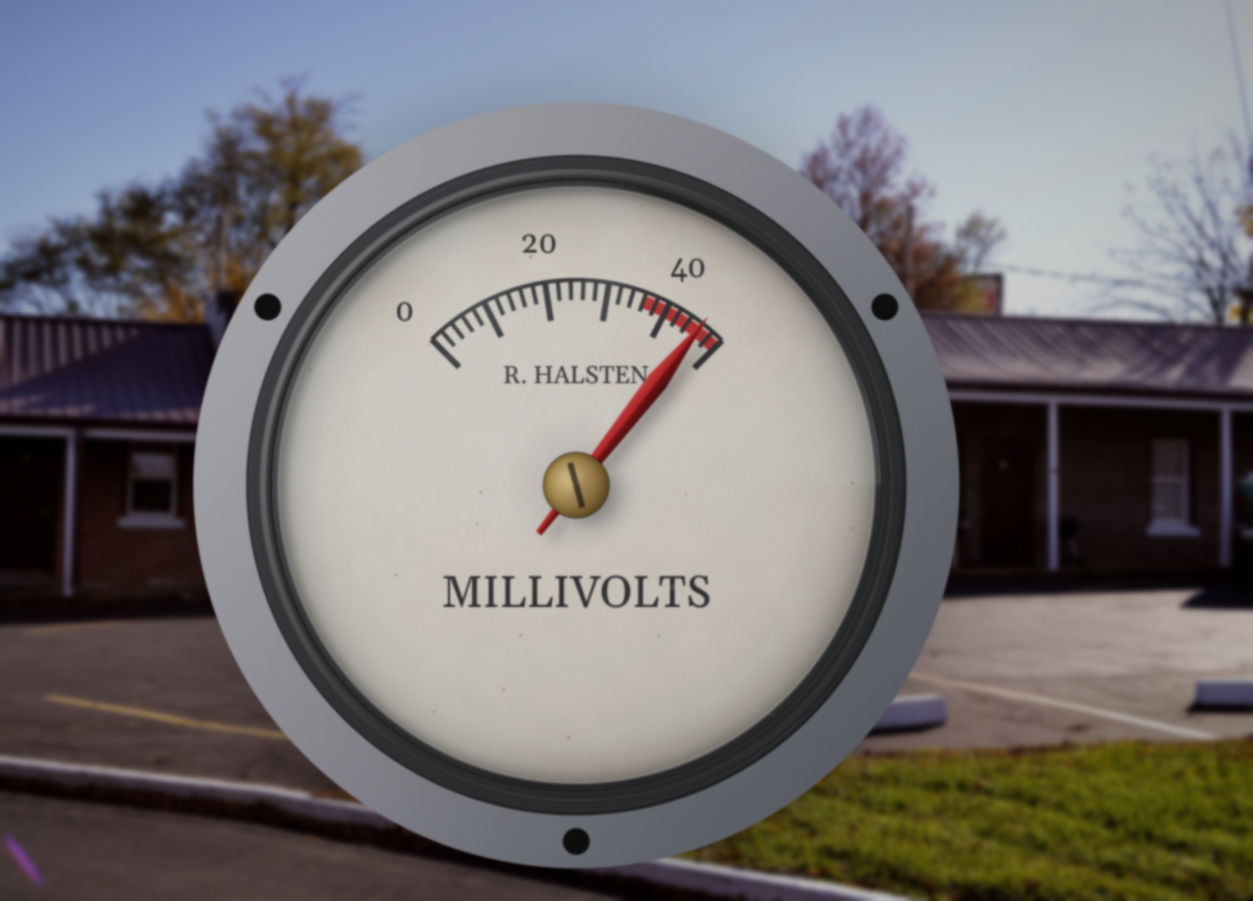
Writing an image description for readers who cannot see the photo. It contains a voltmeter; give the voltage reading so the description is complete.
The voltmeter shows 46 mV
